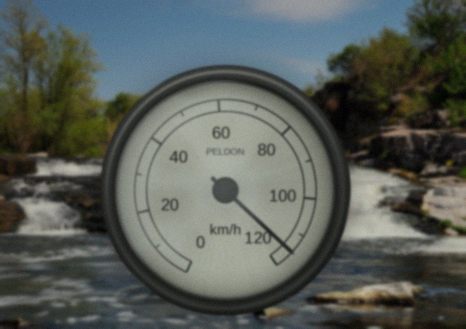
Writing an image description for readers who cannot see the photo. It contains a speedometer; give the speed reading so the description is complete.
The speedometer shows 115 km/h
